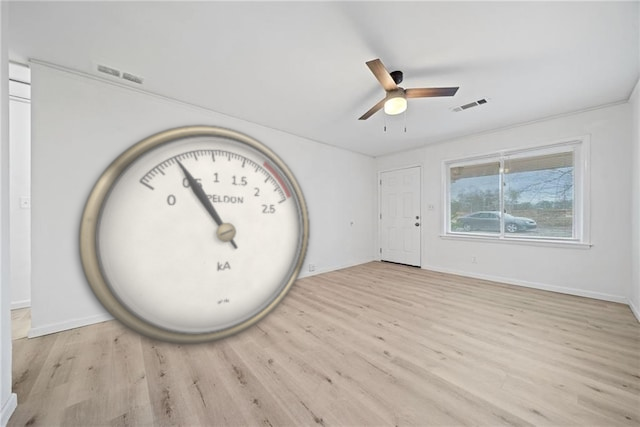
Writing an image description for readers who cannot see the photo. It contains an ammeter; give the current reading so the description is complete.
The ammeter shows 0.5 kA
